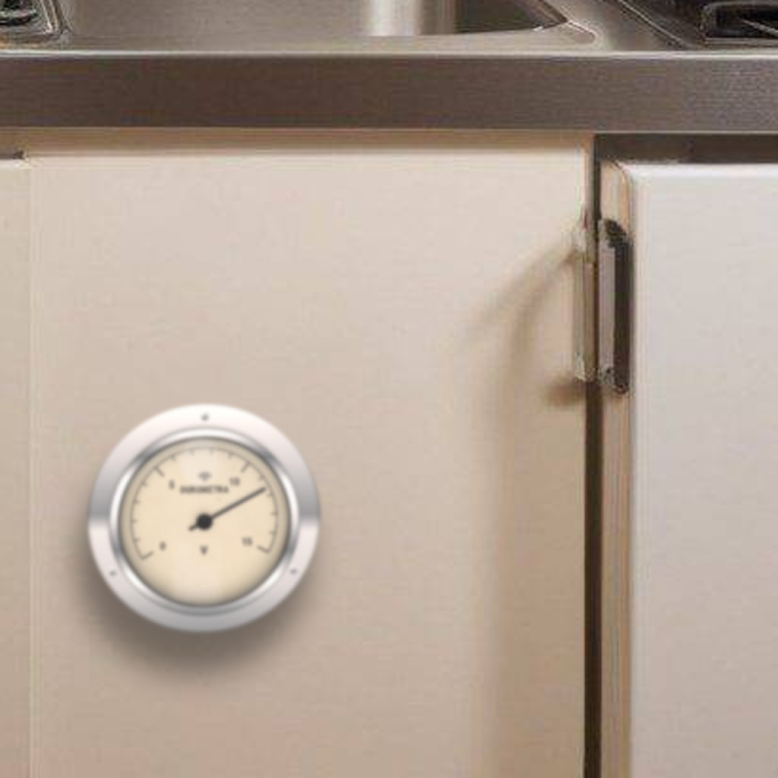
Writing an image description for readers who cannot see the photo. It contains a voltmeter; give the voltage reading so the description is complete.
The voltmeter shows 11.5 V
